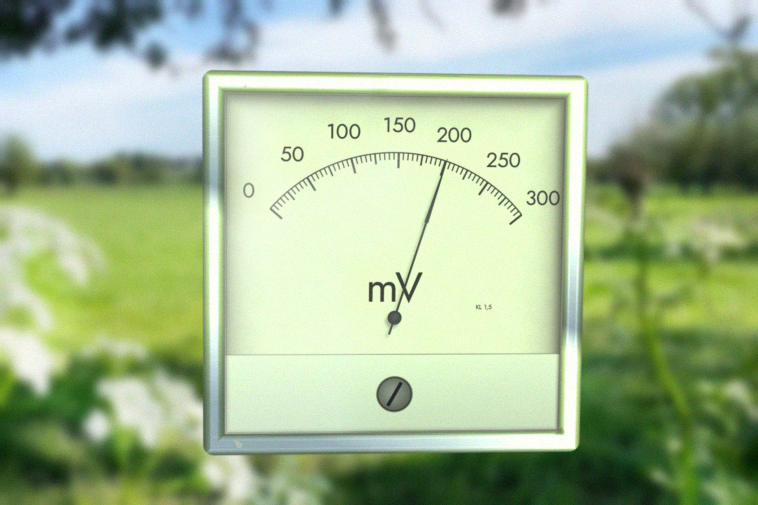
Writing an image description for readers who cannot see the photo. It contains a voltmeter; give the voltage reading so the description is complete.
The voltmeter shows 200 mV
